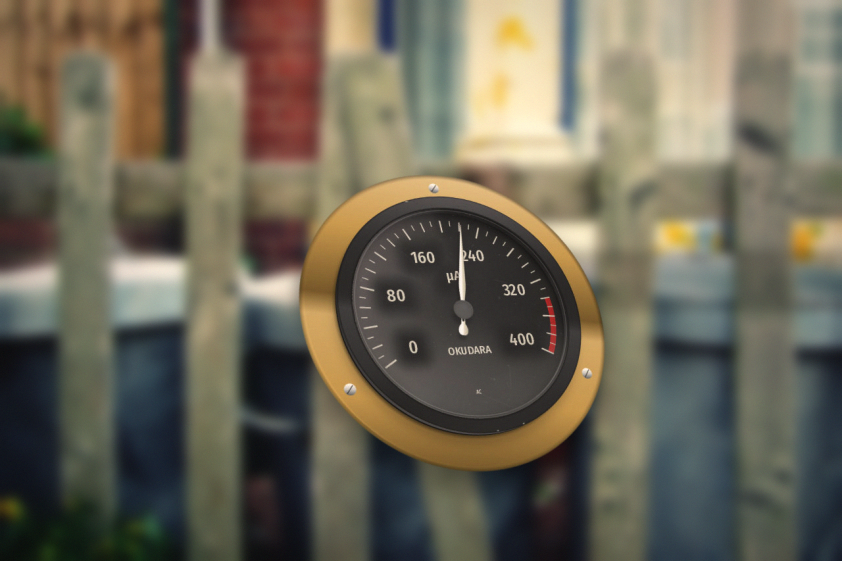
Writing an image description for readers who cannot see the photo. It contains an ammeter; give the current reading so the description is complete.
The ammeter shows 220 µA
